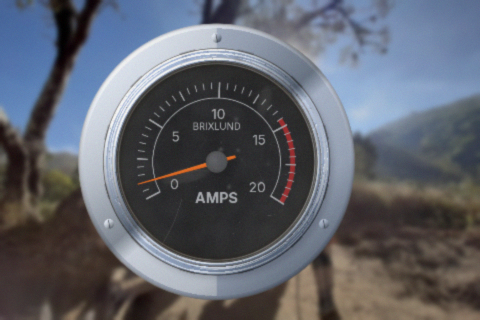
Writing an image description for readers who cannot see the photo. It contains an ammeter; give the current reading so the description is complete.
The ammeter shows 1 A
